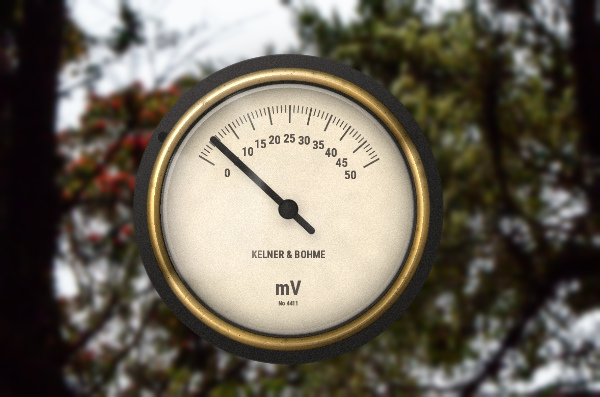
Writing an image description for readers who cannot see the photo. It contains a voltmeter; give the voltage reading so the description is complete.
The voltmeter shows 5 mV
